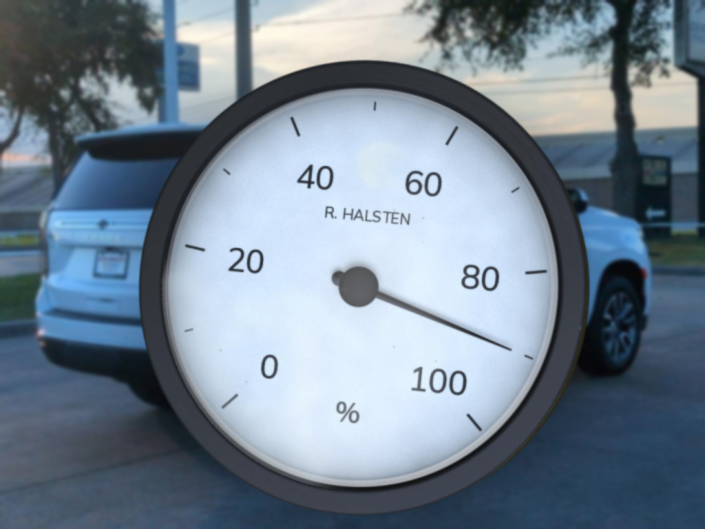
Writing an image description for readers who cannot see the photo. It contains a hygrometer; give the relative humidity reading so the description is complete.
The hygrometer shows 90 %
